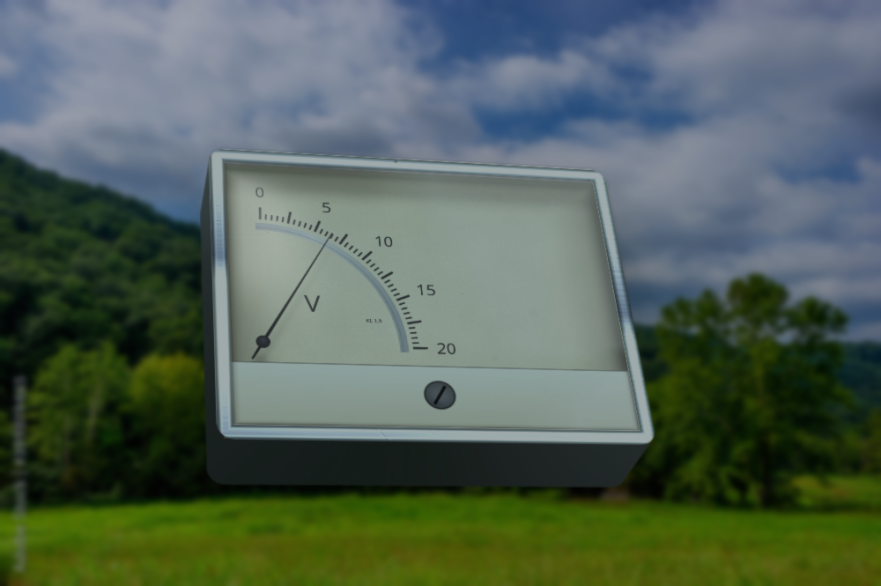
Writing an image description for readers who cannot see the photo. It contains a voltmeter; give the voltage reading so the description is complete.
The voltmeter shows 6.5 V
